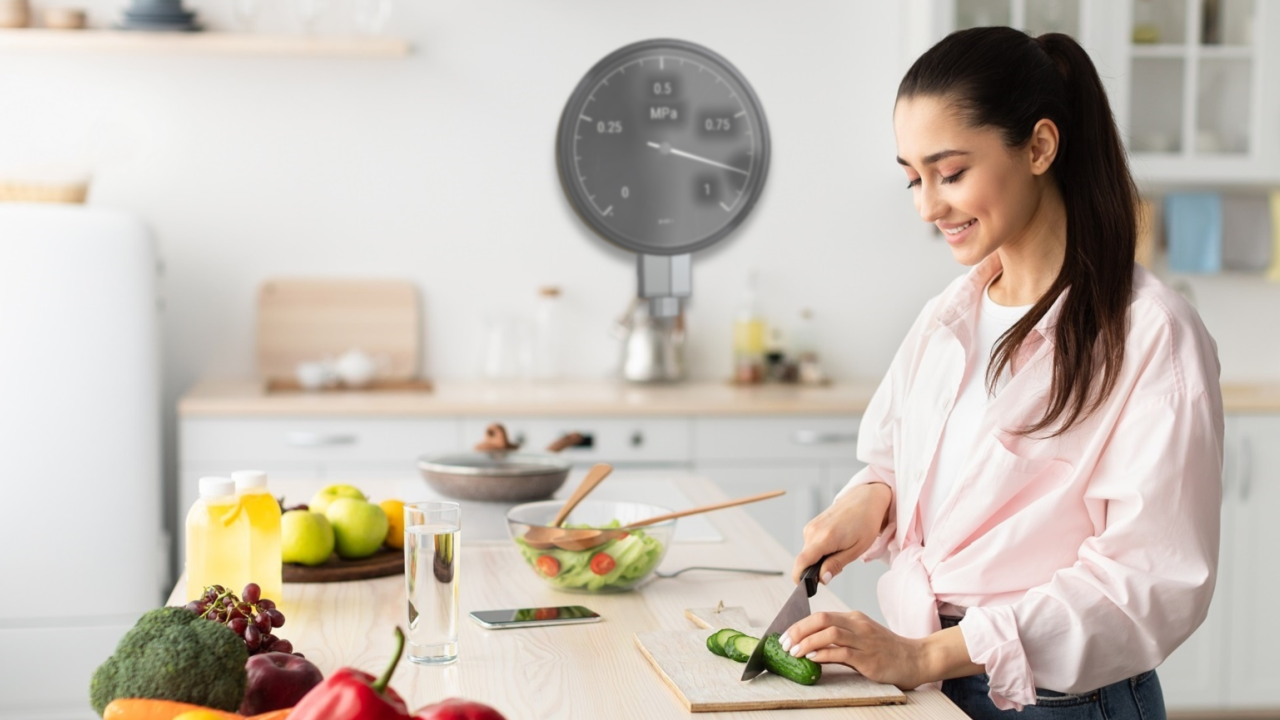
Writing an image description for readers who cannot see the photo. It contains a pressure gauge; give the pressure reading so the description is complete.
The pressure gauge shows 0.9 MPa
